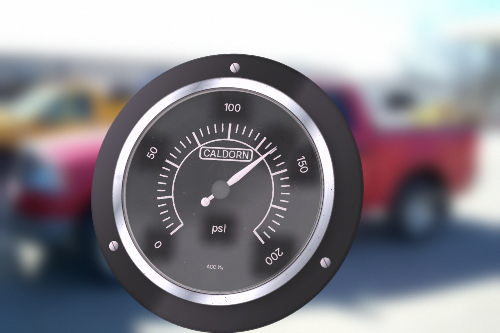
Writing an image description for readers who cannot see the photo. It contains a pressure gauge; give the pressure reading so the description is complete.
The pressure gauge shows 135 psi
